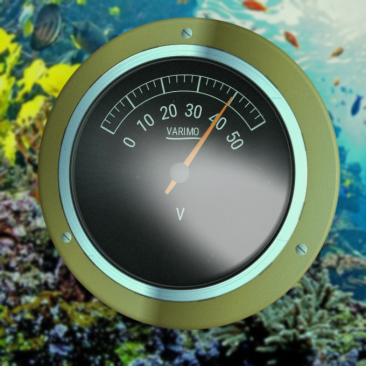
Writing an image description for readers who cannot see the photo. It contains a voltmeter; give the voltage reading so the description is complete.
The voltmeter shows 40 V
